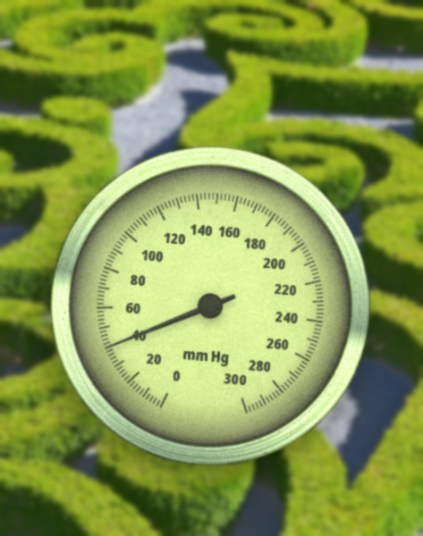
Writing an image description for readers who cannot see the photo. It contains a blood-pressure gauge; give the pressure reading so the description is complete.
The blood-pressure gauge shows 40 mmHg
